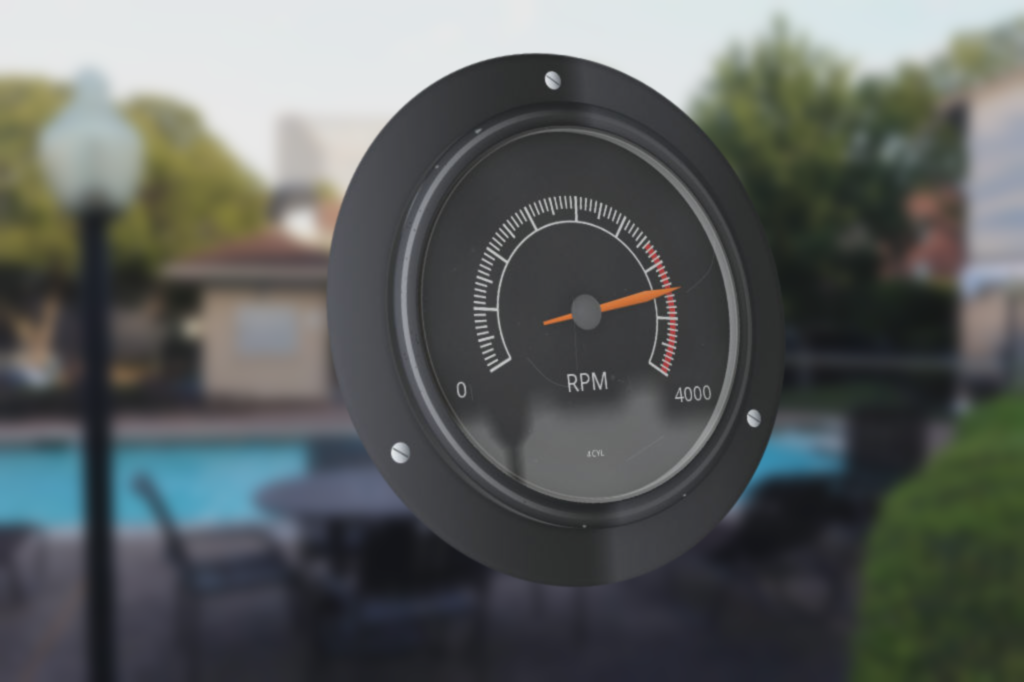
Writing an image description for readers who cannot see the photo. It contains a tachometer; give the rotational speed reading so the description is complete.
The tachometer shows 3250 rpm
